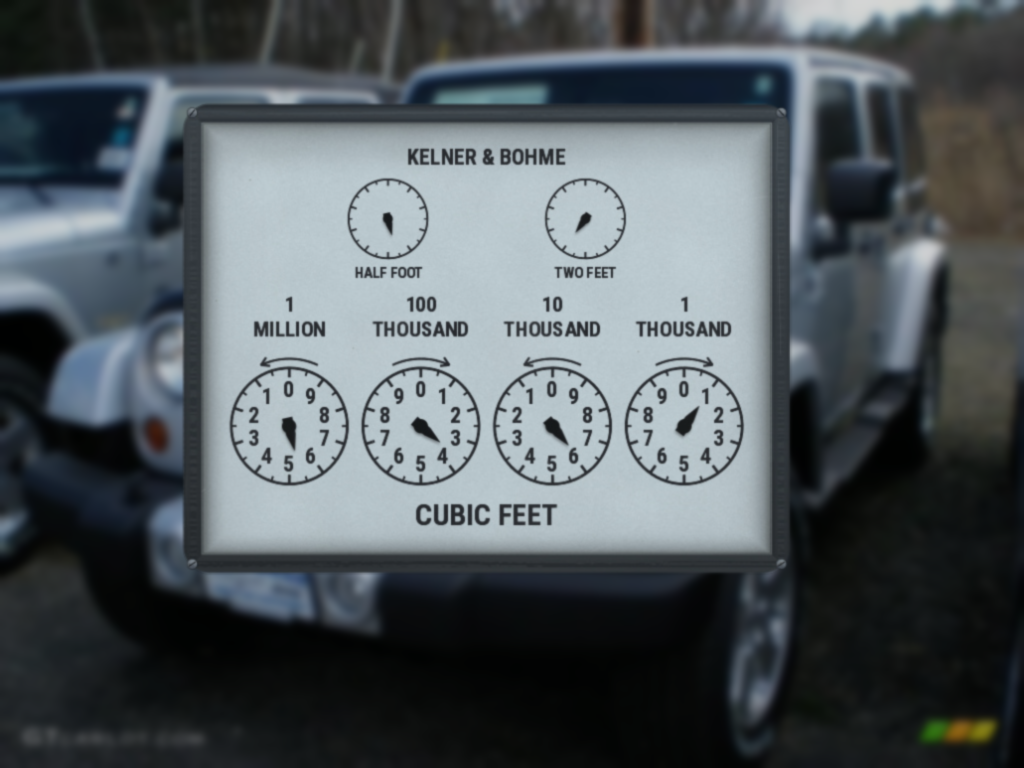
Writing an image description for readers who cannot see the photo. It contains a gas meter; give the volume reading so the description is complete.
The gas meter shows 536100 ft³
